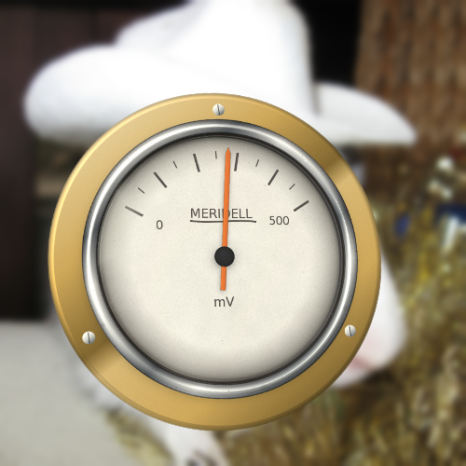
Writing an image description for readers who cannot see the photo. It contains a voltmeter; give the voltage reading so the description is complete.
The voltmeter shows 275 mV
